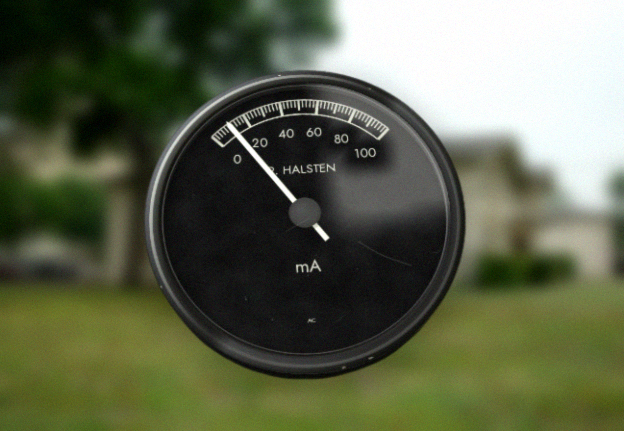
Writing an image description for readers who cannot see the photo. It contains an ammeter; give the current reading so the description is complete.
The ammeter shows 10 mA
